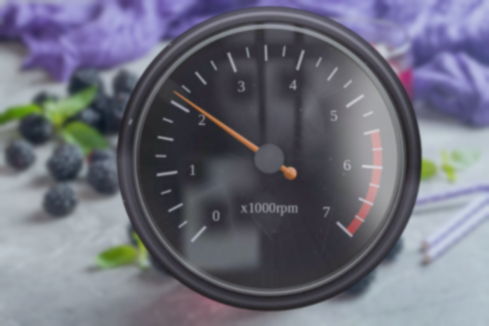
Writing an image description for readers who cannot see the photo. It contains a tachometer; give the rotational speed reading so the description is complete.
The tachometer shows 2125 rpm
